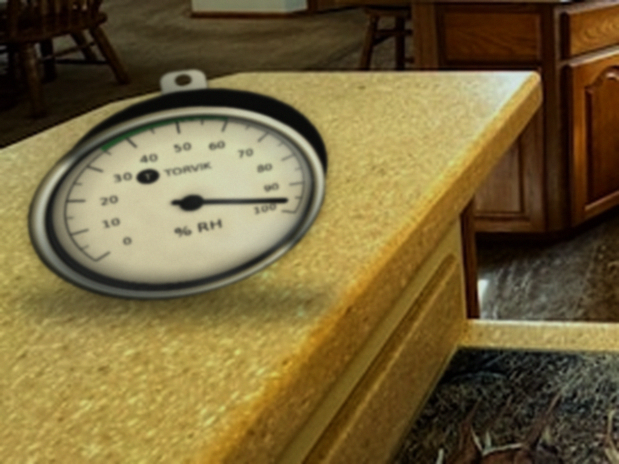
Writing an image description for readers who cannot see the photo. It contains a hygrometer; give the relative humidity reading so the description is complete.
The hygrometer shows 95 %
